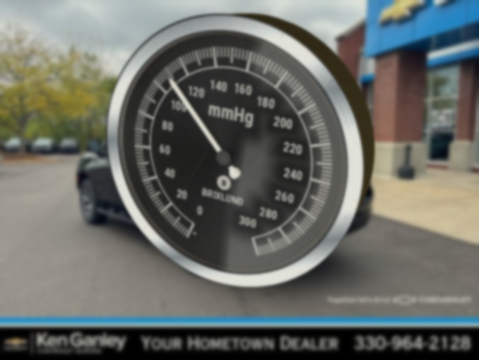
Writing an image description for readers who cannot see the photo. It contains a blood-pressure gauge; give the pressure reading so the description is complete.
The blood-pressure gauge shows 110 mmHg
